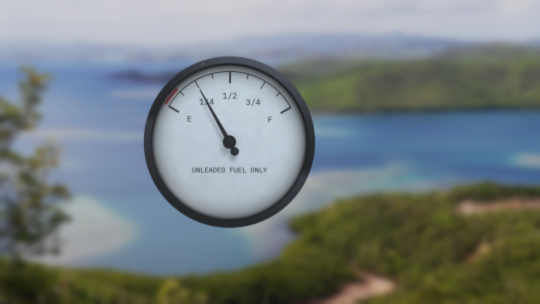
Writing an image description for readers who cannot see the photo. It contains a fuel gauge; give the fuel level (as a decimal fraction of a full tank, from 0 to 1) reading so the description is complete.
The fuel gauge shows 0.25
